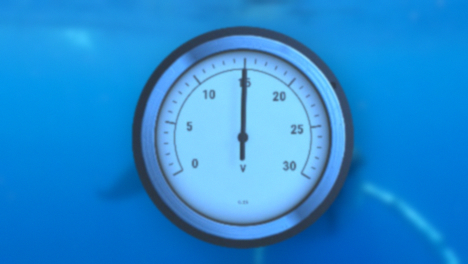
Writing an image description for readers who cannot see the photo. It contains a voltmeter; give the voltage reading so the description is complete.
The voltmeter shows 15 V
